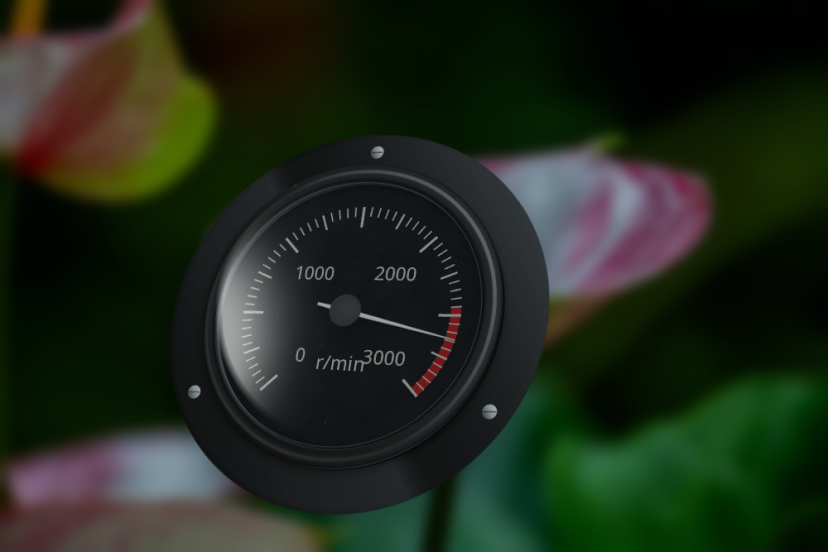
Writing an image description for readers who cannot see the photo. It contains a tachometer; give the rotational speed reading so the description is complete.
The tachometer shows 2650 rpm
